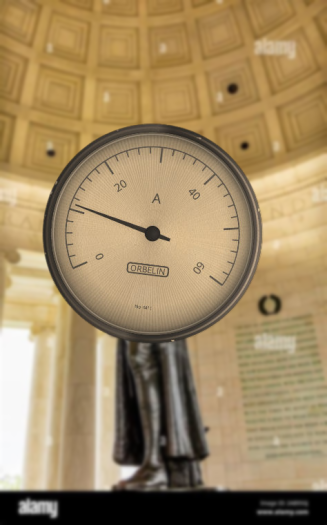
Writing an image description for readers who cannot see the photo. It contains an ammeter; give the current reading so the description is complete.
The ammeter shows 11 A
